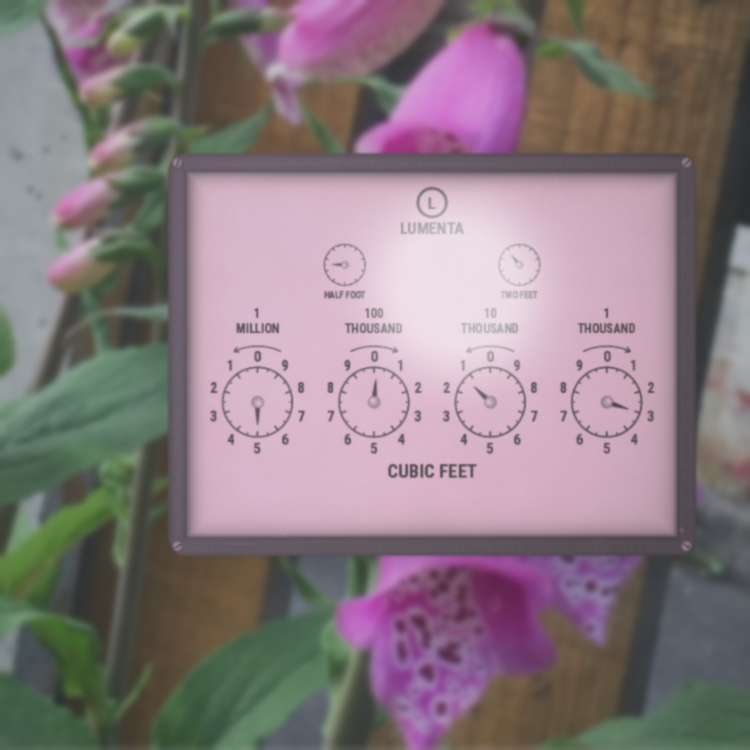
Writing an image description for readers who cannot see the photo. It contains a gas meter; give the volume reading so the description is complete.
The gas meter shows 501300 ft³
